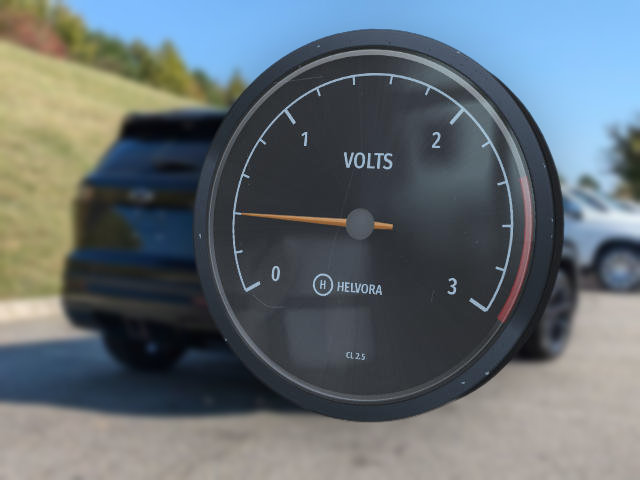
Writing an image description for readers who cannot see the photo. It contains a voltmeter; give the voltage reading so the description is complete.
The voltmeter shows 0.4 V
